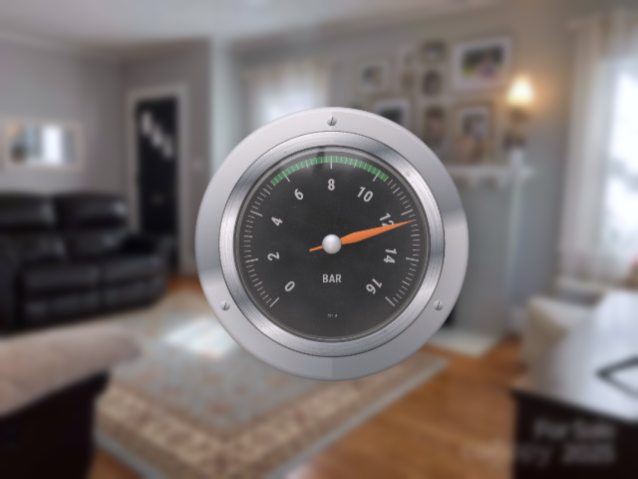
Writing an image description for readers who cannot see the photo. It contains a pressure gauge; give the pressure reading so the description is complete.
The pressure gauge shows 12.4 bar
